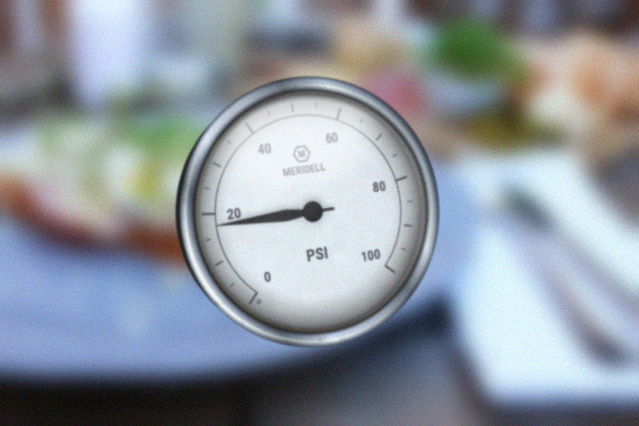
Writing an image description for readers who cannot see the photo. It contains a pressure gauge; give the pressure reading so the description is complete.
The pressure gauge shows 17.5 psi
